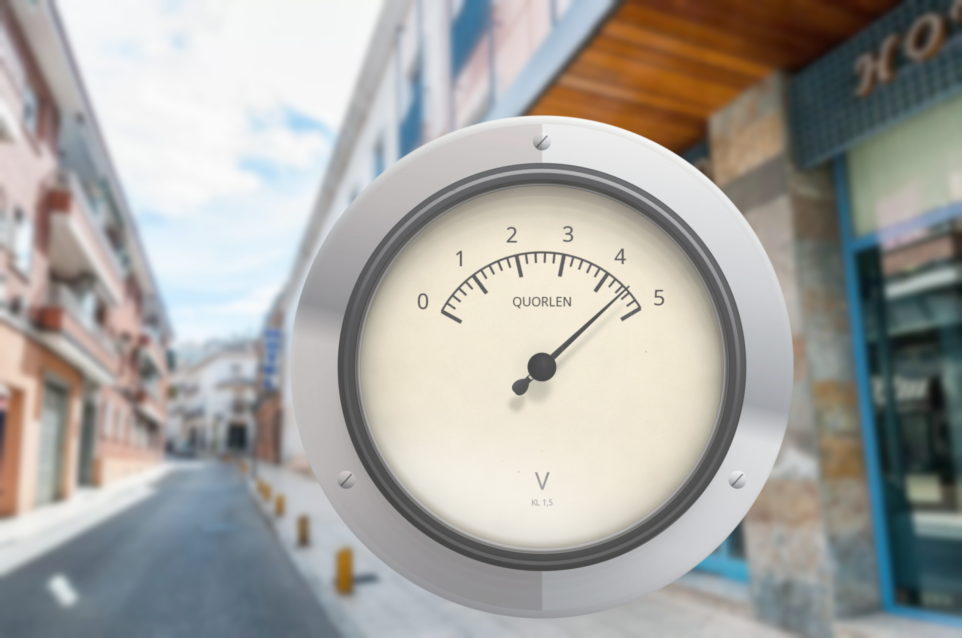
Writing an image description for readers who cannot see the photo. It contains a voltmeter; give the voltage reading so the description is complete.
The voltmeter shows 4.5 V
